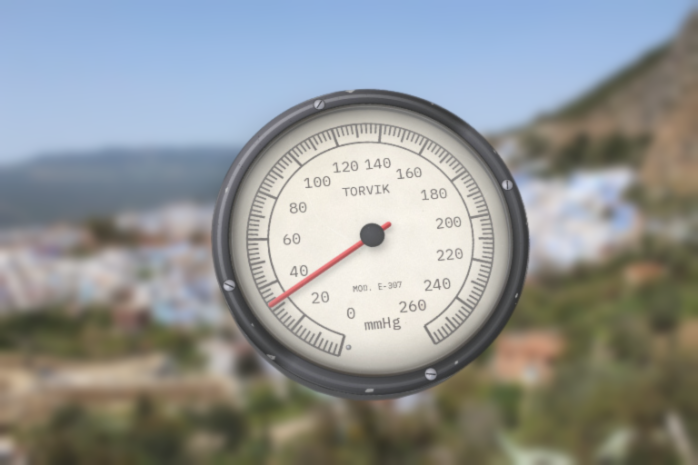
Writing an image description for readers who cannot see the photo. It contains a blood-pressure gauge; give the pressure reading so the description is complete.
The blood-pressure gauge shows 32 mmHg
